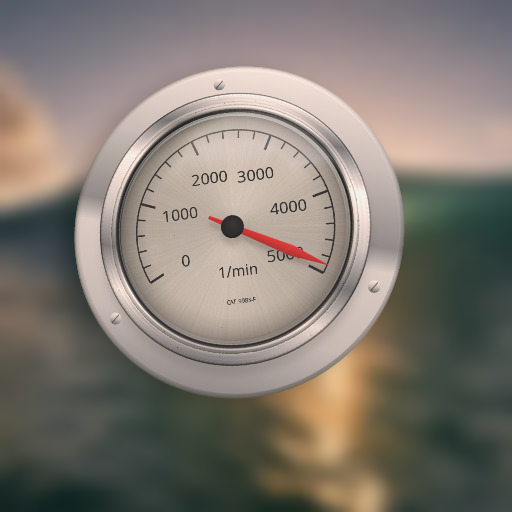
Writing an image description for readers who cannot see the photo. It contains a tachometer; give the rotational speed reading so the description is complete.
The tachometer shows 4900 rpm
